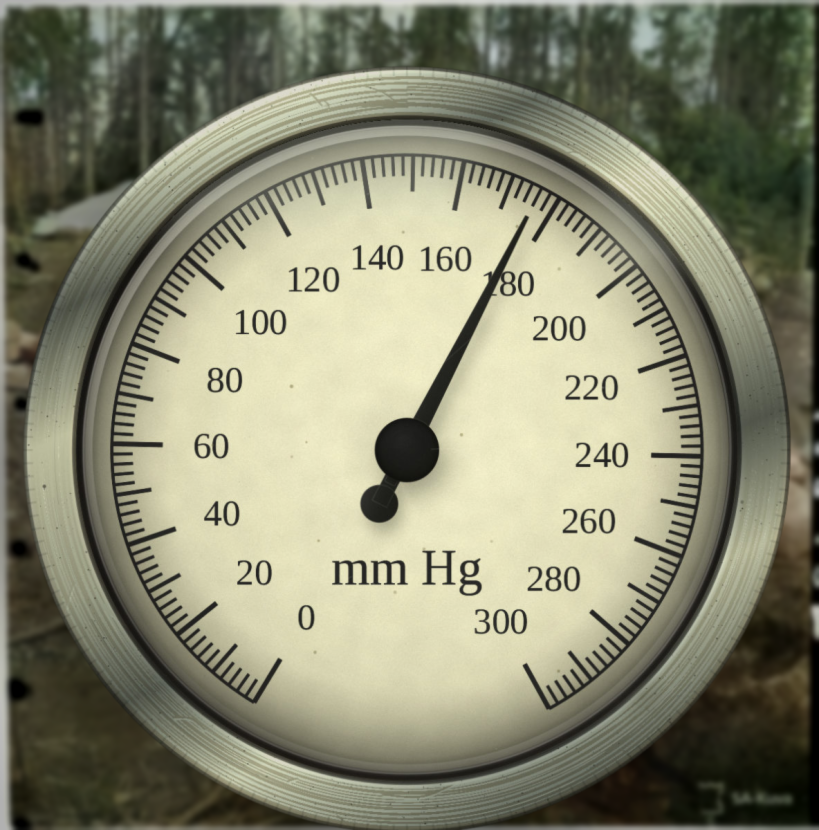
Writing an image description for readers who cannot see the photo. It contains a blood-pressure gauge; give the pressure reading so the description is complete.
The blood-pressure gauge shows 176 mmHg
